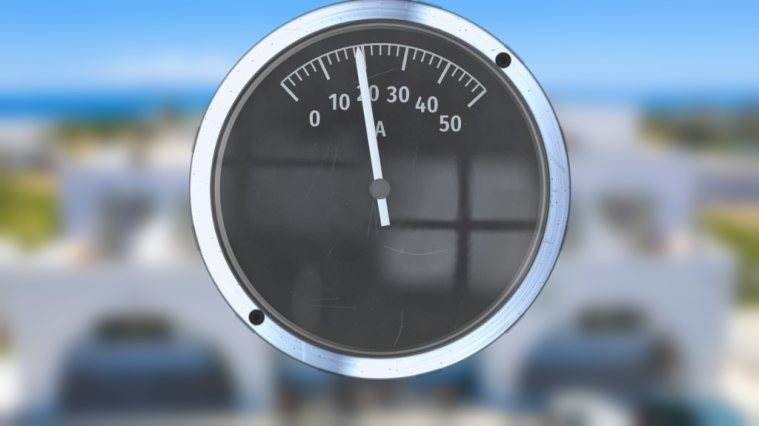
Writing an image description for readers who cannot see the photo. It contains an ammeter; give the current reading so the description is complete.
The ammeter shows 19 A
